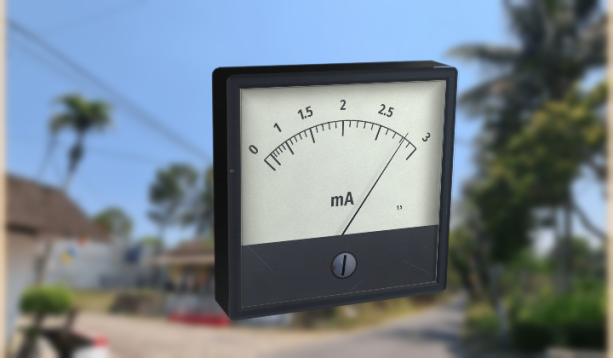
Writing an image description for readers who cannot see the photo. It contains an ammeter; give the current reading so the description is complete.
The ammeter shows 2.8 mA
